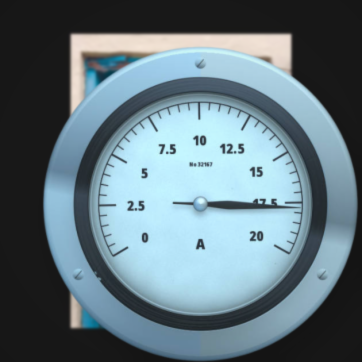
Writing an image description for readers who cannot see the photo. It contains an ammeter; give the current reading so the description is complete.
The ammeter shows 17.75 A
